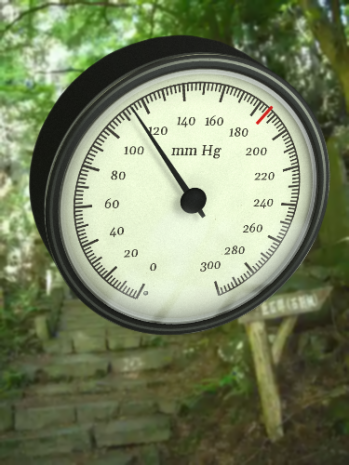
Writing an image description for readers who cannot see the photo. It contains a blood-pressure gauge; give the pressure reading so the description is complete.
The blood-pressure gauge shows 114 mmHg
